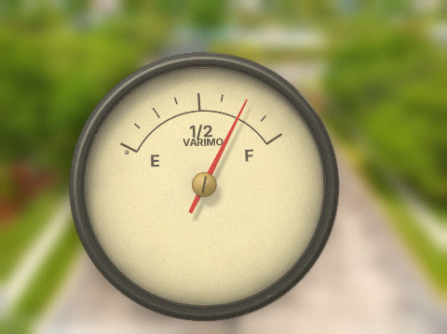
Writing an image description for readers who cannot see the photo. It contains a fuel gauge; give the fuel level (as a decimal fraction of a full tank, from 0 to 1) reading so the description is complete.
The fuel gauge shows 0.75
